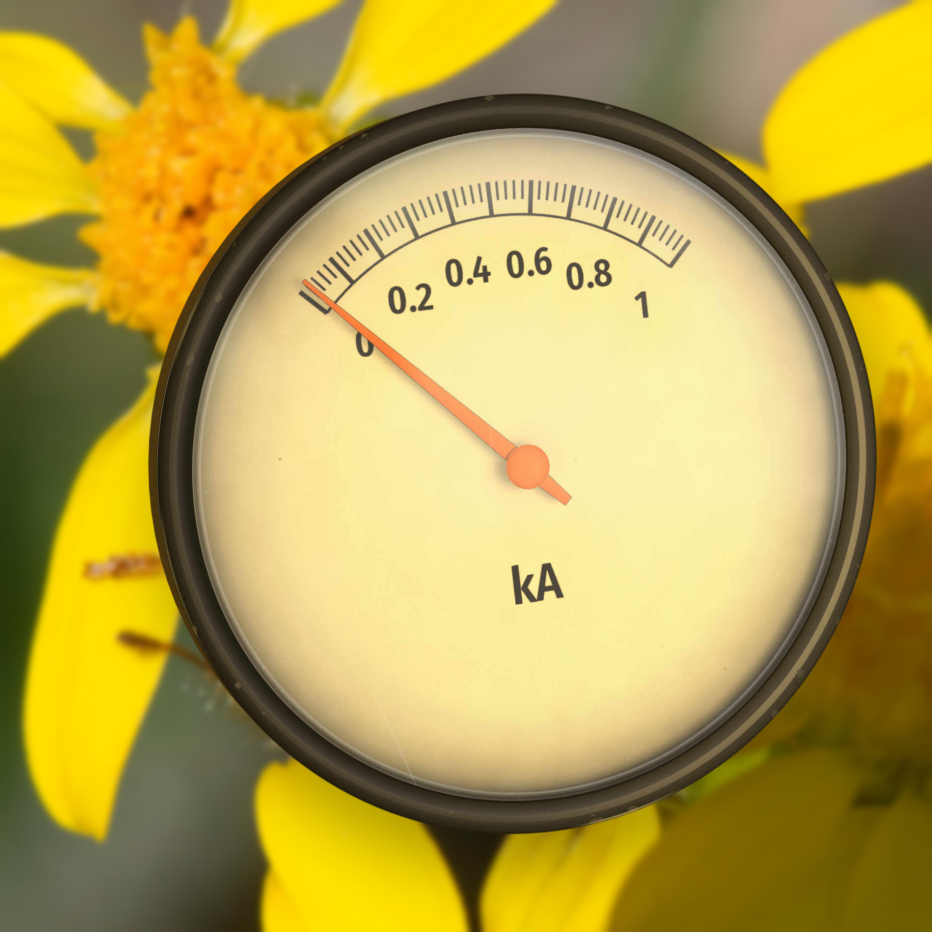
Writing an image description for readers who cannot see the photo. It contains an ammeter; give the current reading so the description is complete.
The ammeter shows 0.02 kA
